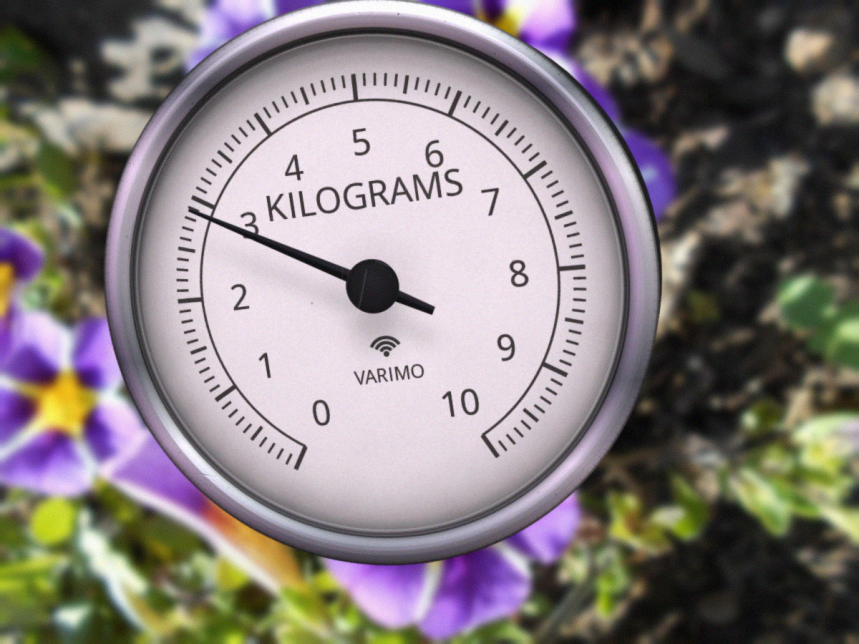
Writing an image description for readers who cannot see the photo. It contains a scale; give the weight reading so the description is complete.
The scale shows 2.9 kg
